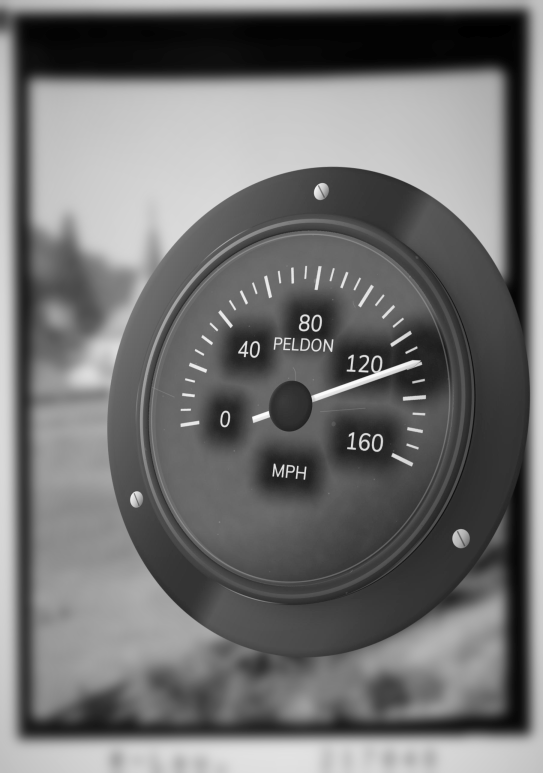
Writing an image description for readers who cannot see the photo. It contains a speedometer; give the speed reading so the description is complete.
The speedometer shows 130 mph
